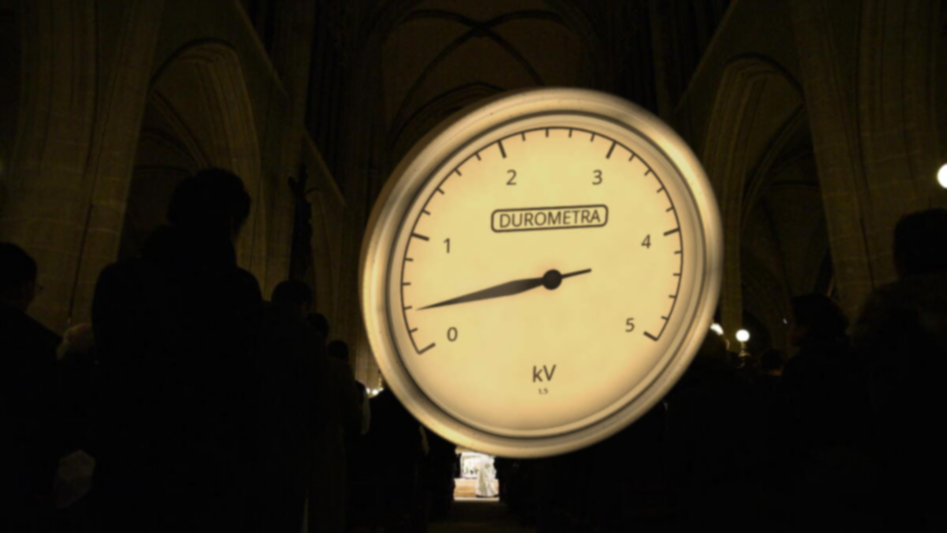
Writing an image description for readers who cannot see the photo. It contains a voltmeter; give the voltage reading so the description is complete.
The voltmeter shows 0.4 kV
